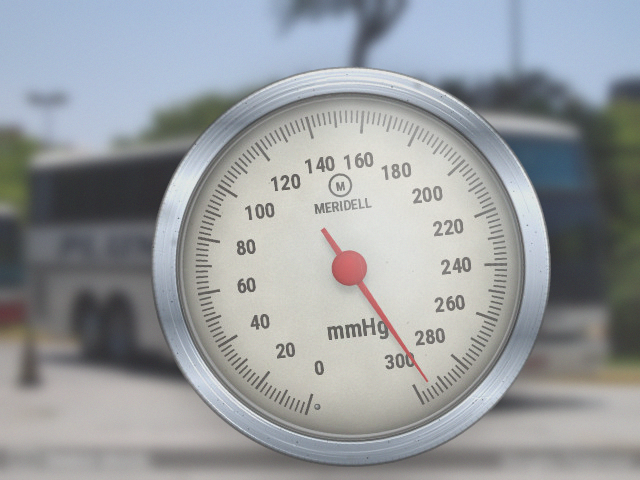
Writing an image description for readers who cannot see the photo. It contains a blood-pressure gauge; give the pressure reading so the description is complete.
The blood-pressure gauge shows 294 mmHg
